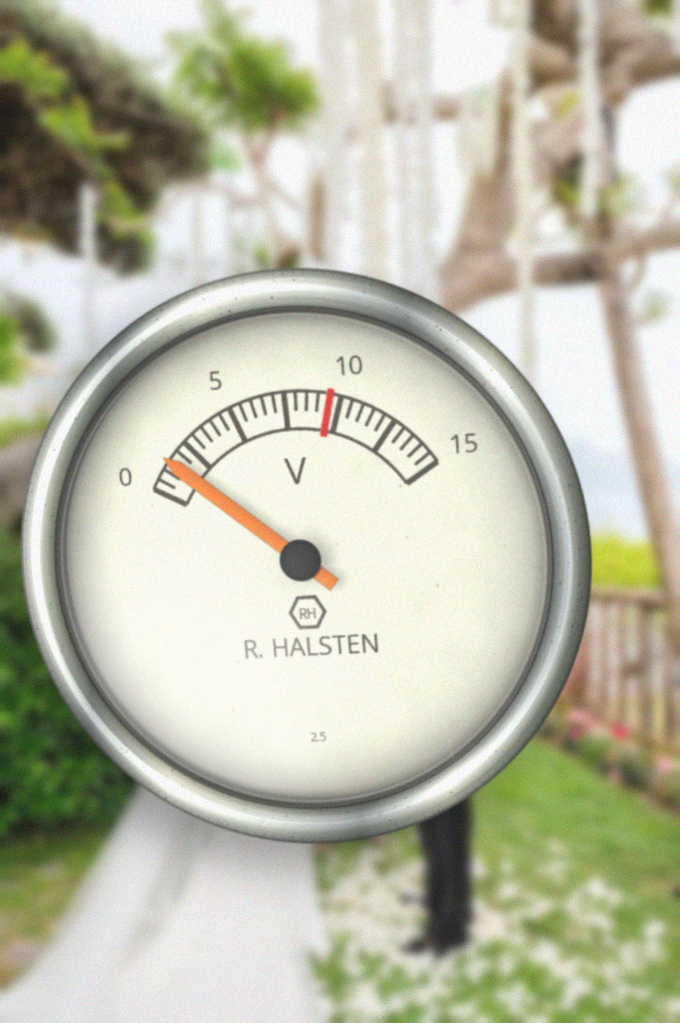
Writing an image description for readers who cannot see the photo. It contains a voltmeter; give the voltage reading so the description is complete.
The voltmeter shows 1.5 V
